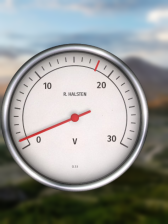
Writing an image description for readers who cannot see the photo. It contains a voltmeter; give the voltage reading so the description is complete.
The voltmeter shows 1 V
